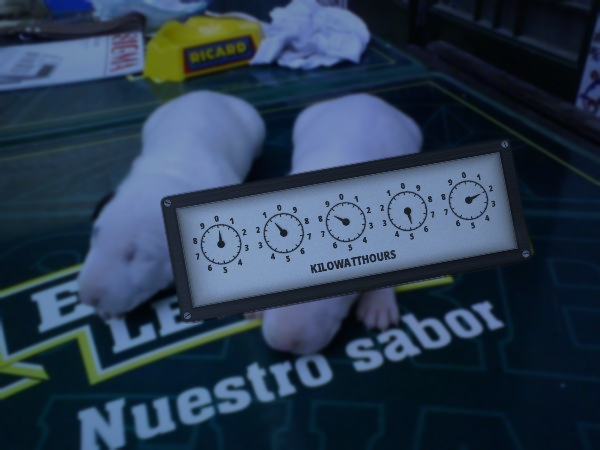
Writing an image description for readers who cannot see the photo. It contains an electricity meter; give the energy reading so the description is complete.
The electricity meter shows 852 kWh
